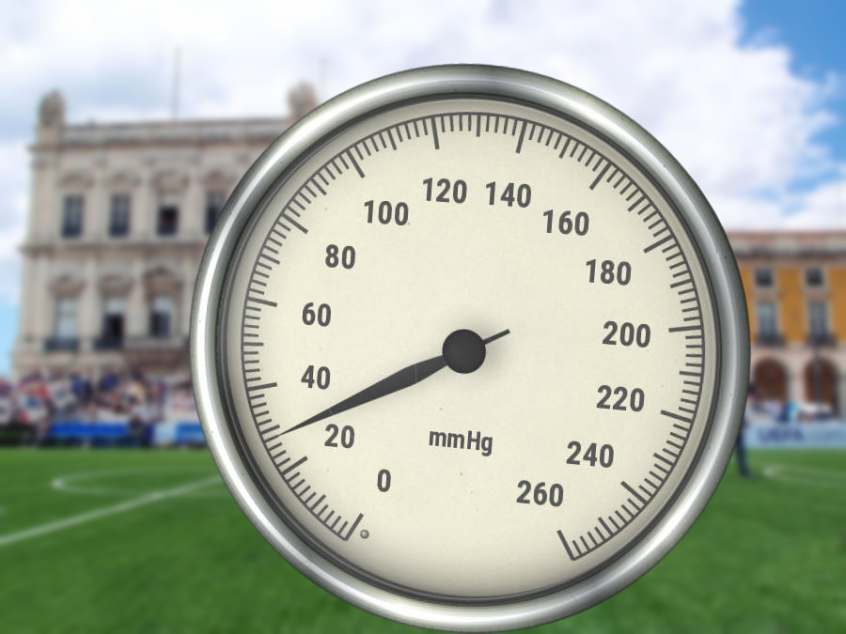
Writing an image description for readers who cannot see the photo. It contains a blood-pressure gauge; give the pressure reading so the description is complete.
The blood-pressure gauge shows 28 mmHg
